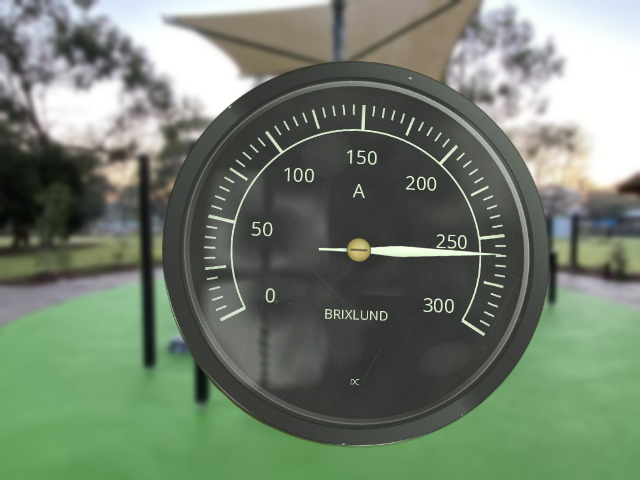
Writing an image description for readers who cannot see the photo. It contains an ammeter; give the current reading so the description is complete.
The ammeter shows 260 A
